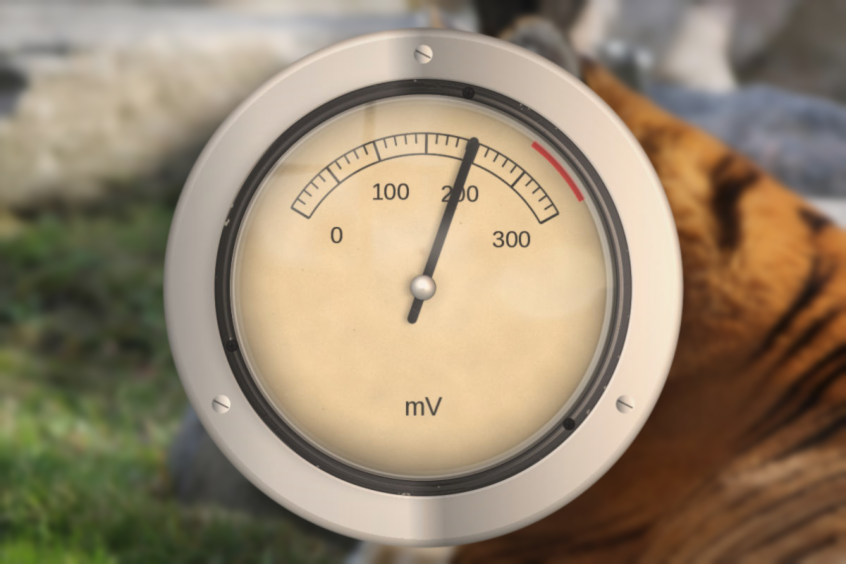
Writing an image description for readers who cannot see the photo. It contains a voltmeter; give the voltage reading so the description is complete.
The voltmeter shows 195 mV
